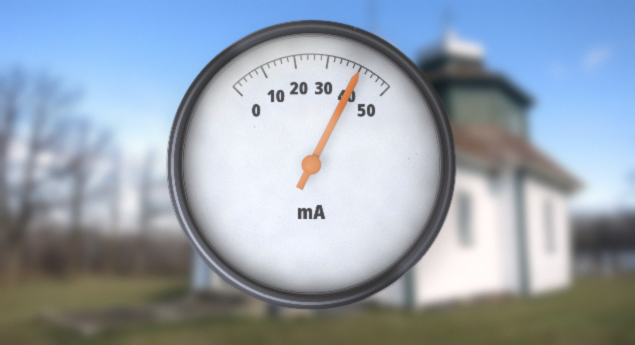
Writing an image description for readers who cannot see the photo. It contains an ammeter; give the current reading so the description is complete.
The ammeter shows 40 mA
